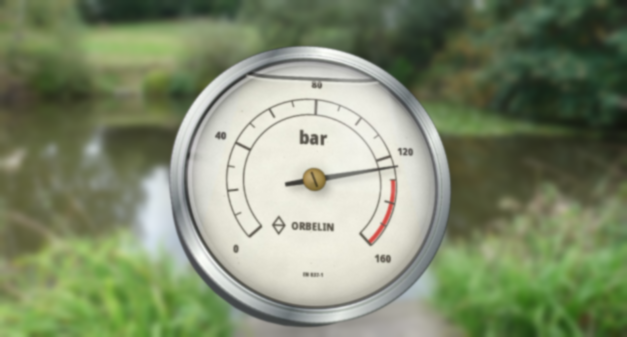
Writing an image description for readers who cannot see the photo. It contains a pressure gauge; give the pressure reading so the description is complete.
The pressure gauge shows 125 bar
